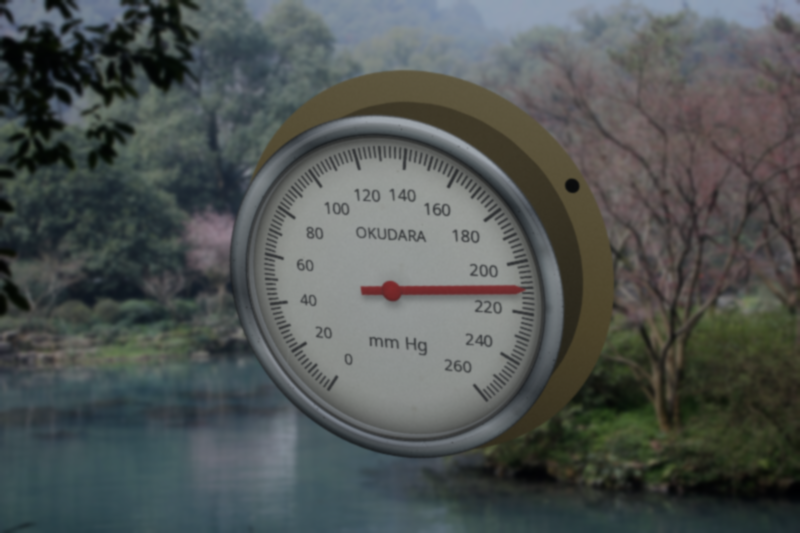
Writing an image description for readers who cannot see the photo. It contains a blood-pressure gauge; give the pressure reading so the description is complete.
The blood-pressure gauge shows 210 mmHg
